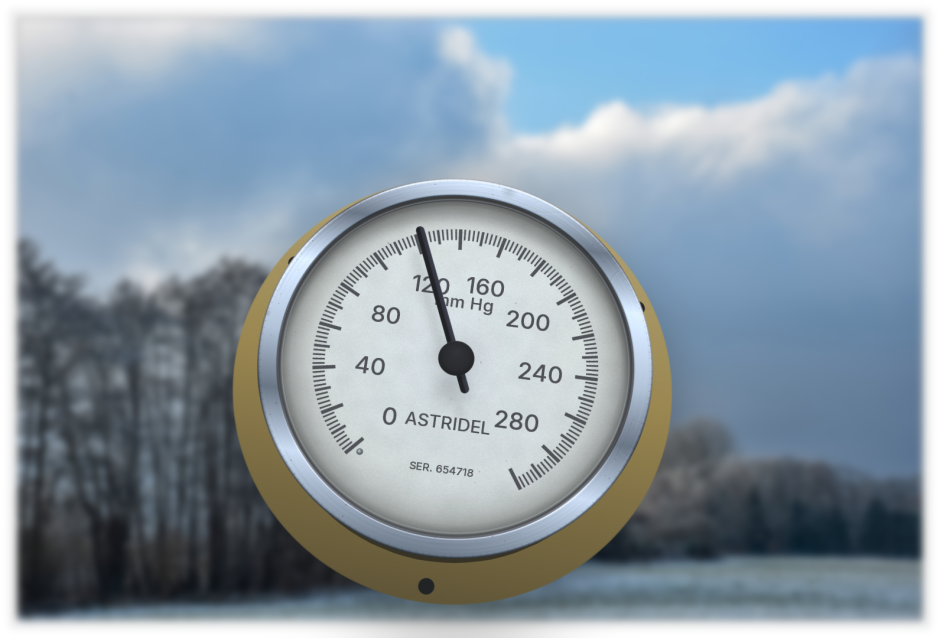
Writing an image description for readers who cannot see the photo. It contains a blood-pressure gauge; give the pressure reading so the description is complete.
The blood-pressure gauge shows 122 mmHg
